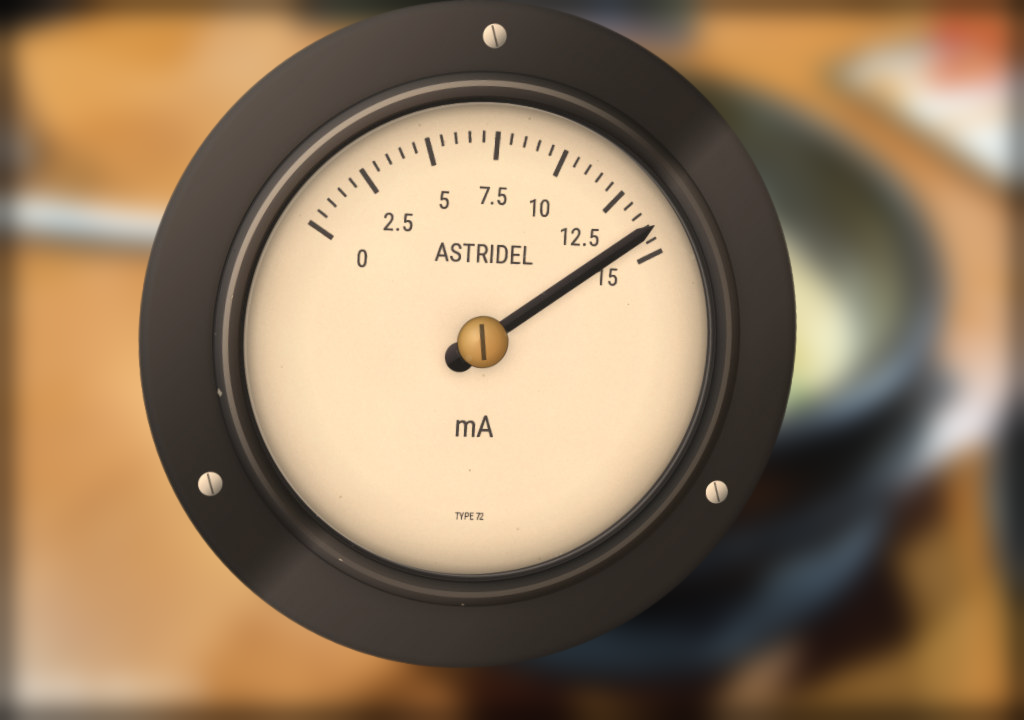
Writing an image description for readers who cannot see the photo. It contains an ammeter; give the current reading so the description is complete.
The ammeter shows 14 mA
